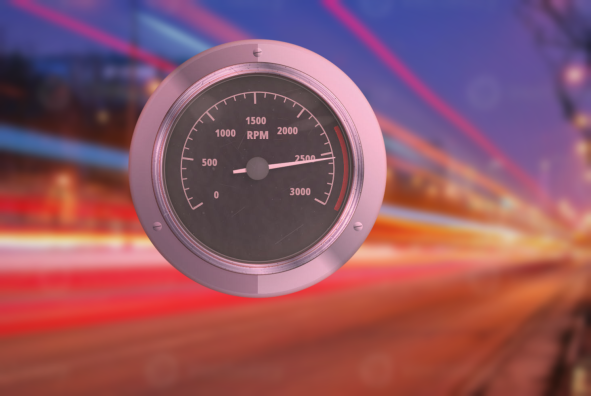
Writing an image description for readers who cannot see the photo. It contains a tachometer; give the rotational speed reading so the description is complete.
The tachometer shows 2550 rpm
